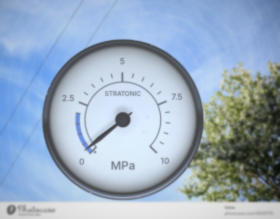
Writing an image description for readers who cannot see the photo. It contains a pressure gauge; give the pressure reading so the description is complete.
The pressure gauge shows 0.25 MPa
